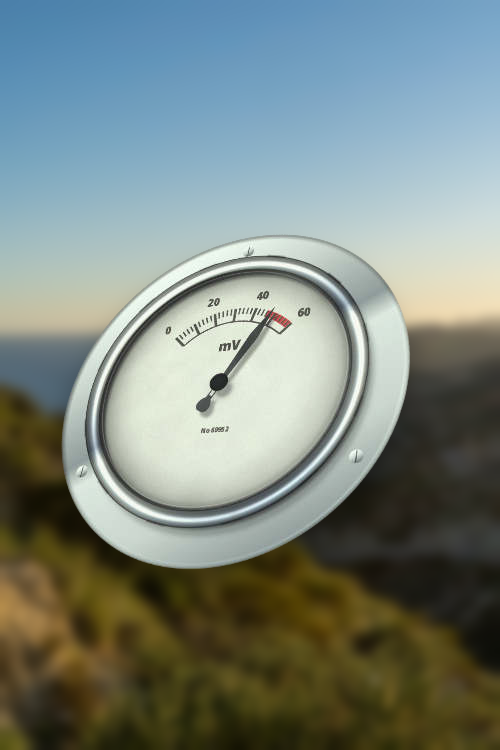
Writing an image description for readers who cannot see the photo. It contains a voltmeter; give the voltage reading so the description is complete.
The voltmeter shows 50 mV
